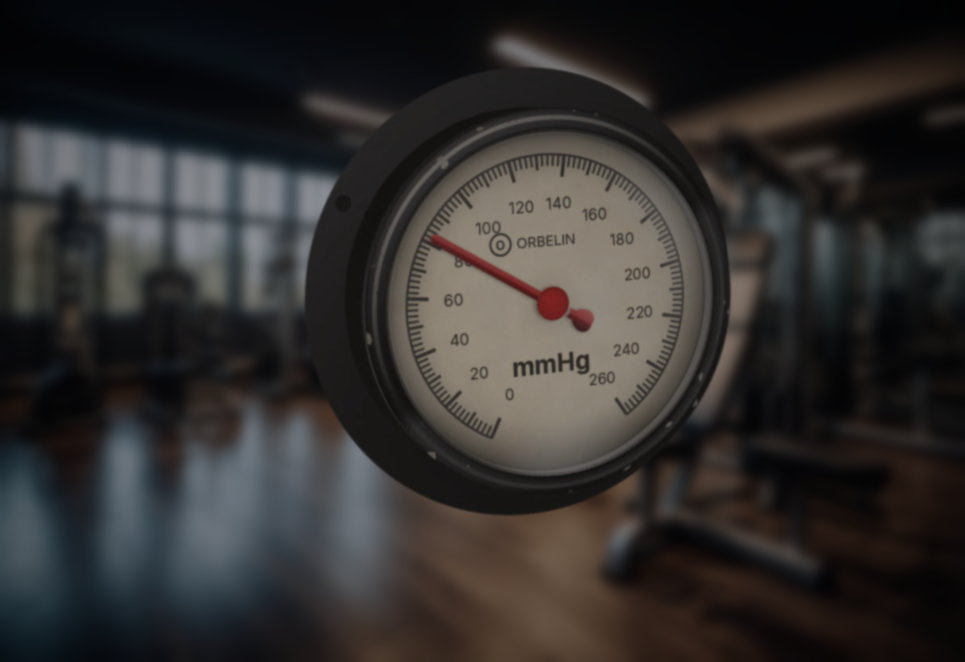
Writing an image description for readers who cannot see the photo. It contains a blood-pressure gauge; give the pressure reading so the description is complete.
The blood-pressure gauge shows 82 mmHg
